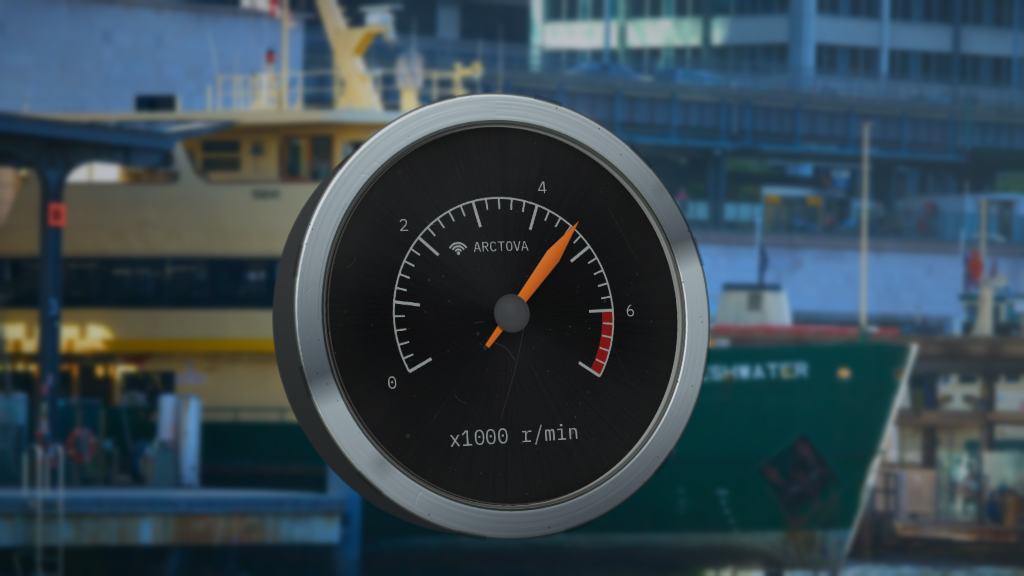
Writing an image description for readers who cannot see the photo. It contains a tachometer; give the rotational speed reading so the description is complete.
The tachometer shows 4600 rpm
